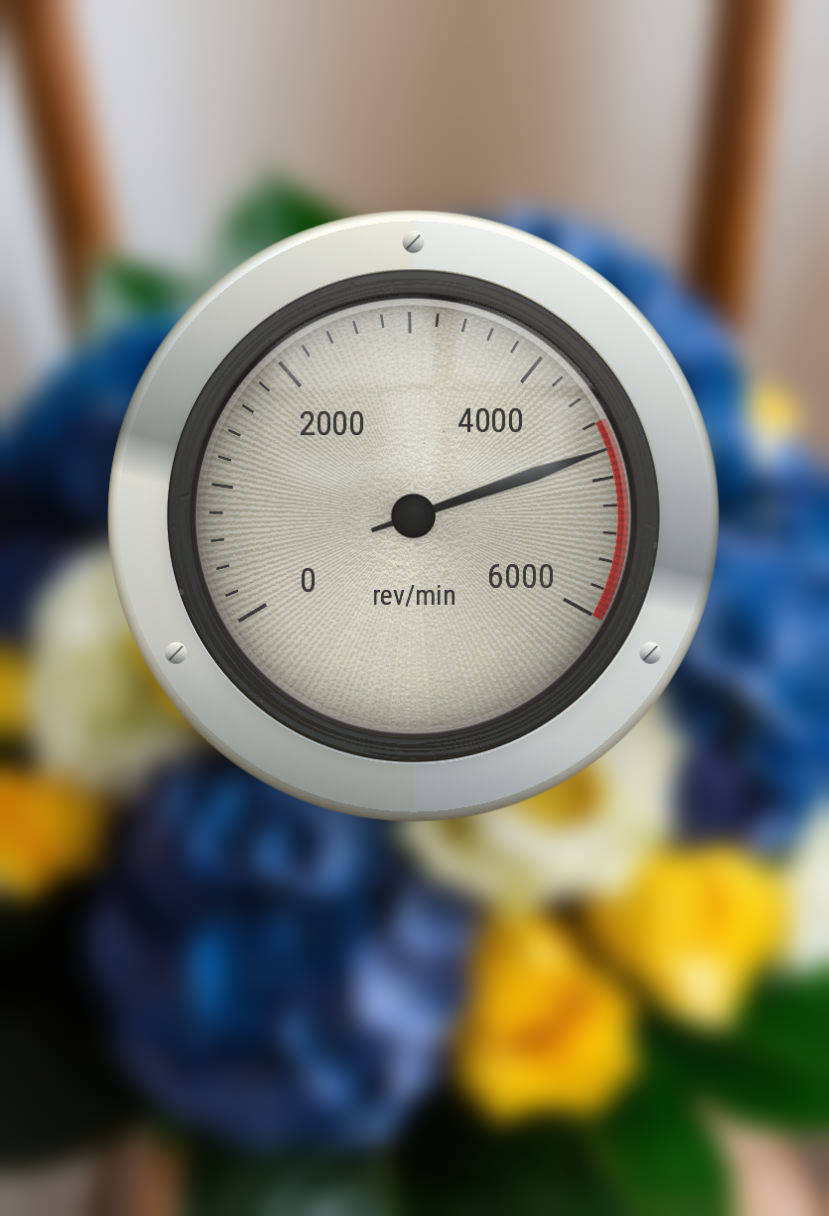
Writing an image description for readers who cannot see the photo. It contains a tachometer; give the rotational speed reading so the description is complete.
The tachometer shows 4800 rpm
